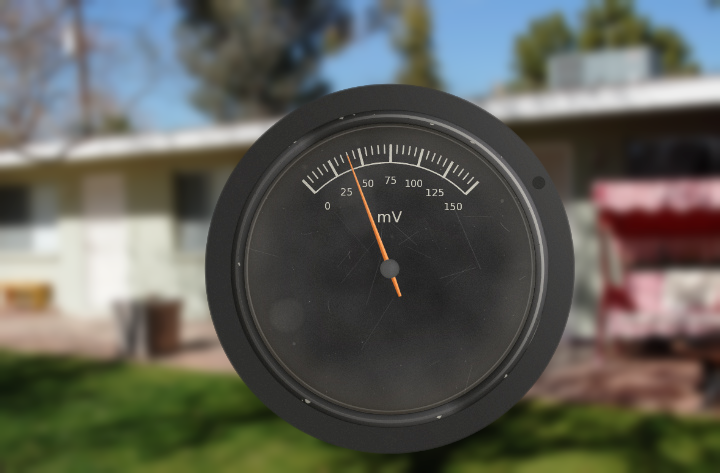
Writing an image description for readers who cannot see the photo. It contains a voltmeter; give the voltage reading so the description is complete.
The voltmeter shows 40 mV
